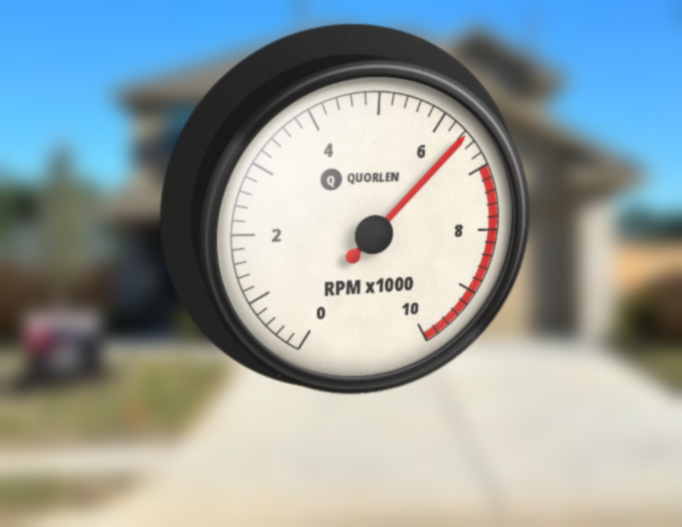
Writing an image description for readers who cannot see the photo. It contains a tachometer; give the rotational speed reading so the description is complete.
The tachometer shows 6400 rpm
